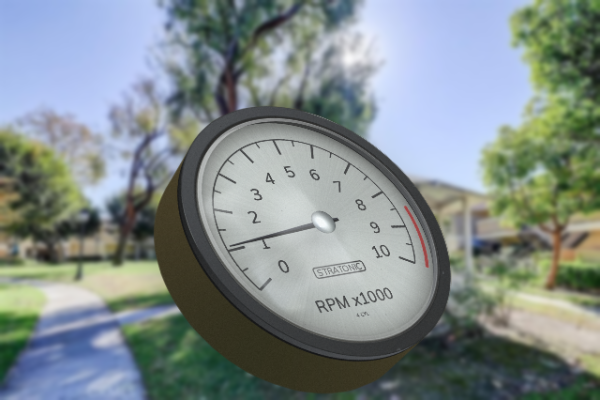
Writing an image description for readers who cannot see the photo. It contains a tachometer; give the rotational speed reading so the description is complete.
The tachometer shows 1000 rpm
